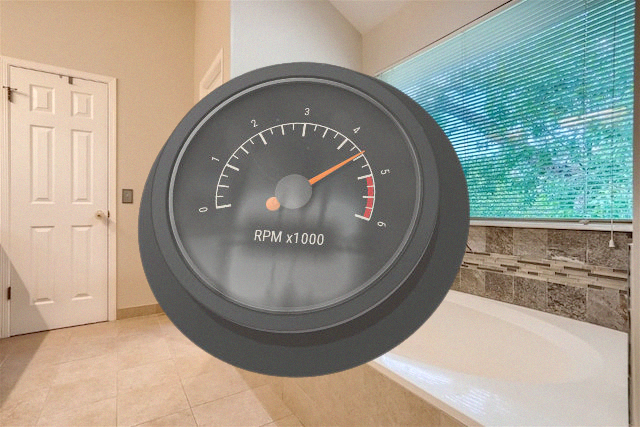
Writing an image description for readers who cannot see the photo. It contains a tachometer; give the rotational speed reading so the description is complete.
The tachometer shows 4500 rpm
